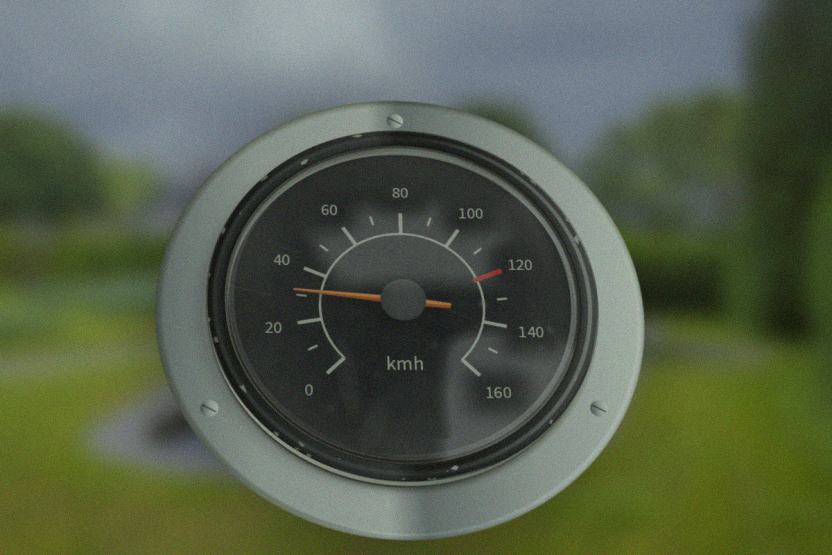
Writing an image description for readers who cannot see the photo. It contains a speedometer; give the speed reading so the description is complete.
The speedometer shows 30 km/h
